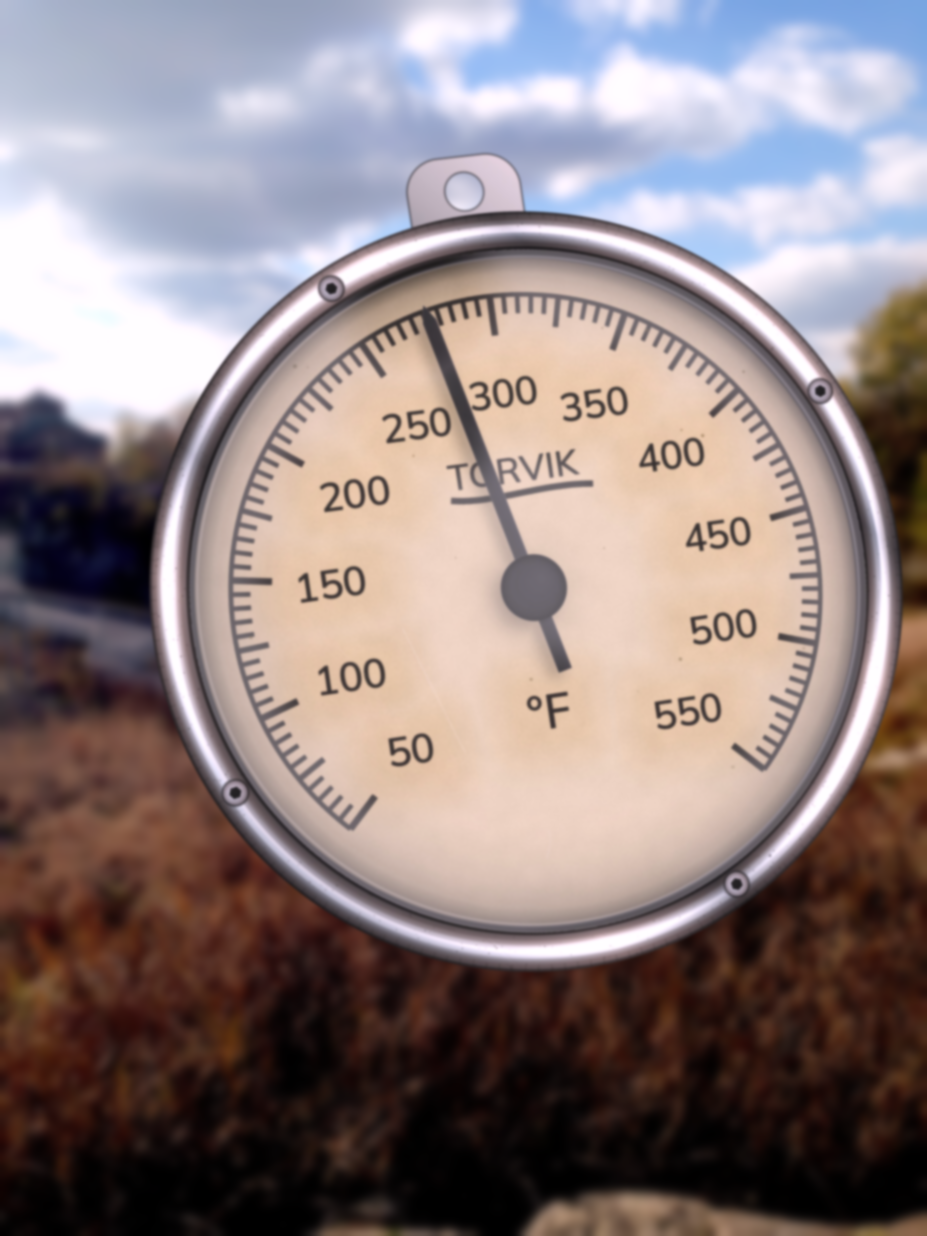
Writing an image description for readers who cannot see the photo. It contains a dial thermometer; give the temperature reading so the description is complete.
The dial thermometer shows 275 °F
